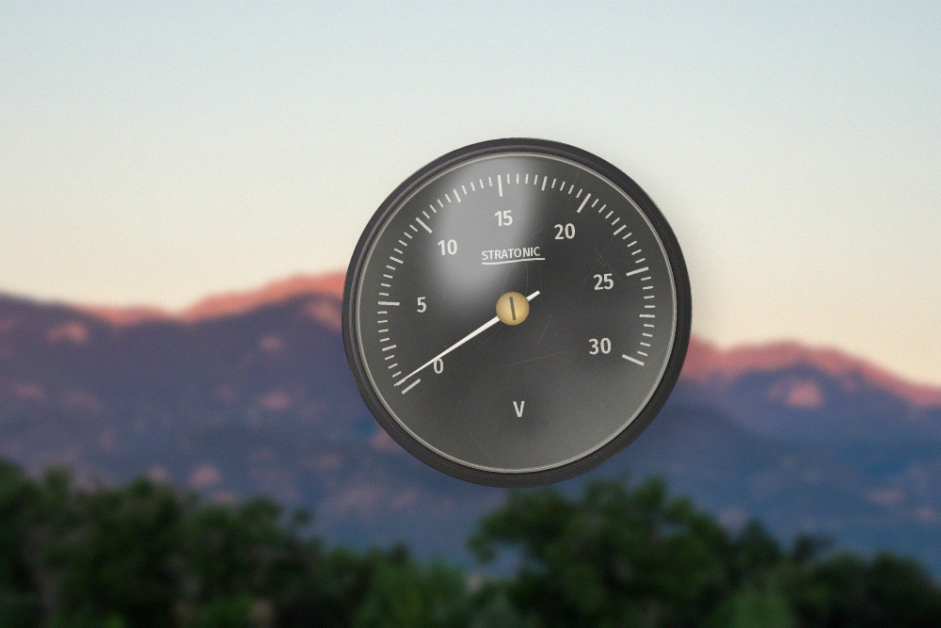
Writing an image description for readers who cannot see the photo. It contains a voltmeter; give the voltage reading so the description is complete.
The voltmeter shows 0.5 V
